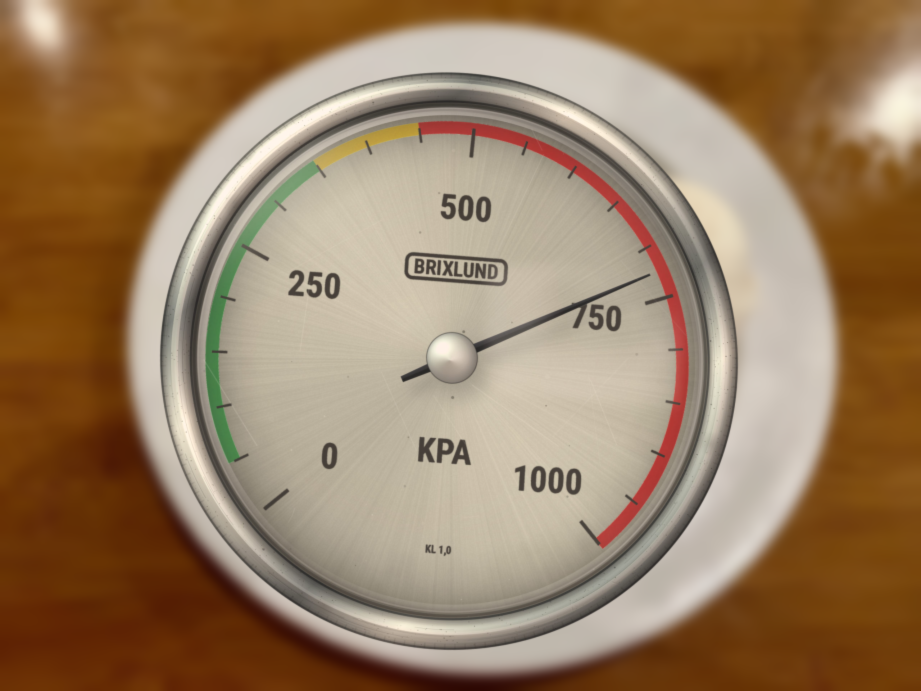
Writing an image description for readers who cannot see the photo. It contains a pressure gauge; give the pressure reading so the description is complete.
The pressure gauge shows 725 kPa
